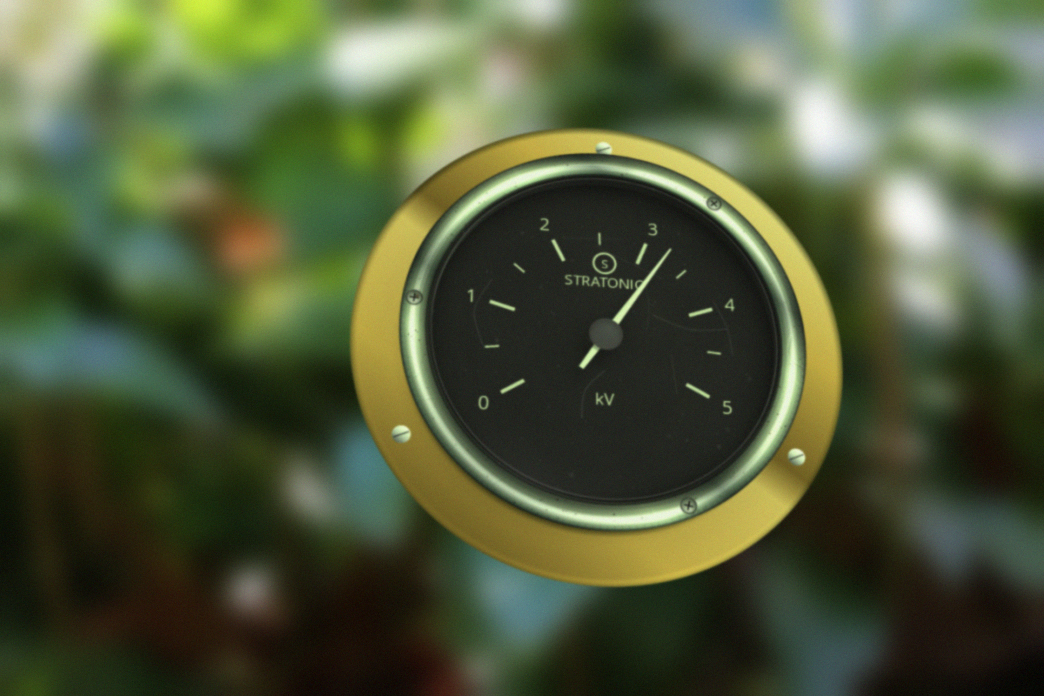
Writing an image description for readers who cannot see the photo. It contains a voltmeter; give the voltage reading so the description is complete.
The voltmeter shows 3.25 kV
